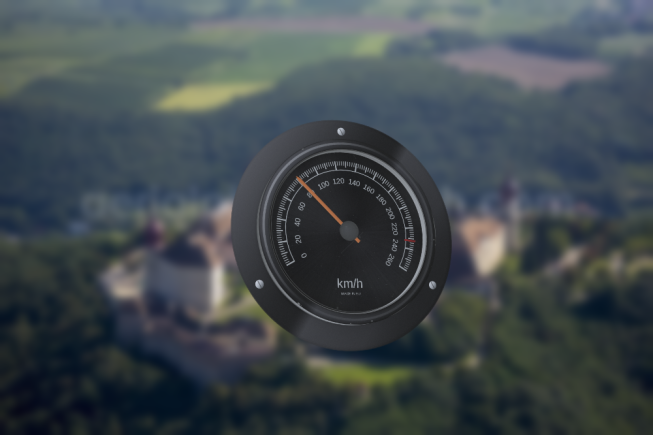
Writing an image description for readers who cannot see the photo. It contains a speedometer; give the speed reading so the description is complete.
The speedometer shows 80 km/h
